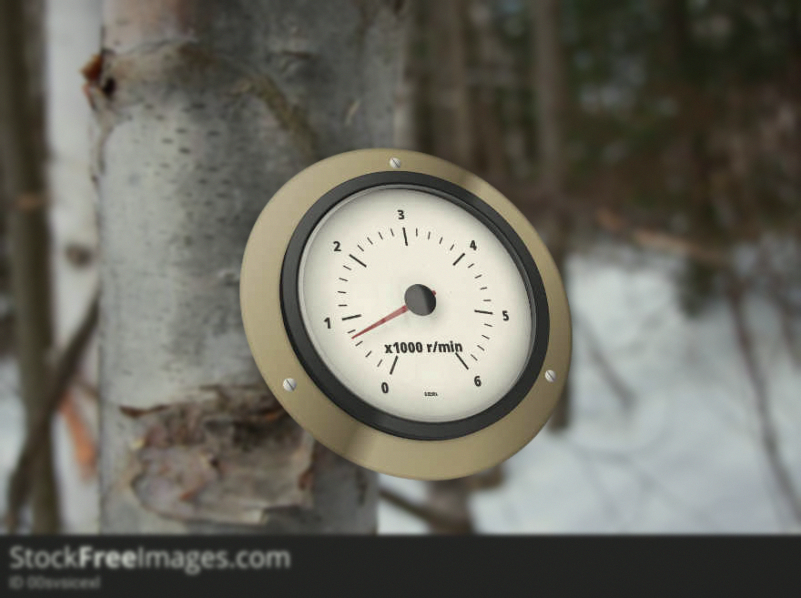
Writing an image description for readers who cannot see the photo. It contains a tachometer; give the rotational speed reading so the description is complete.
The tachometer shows 700 rpm
